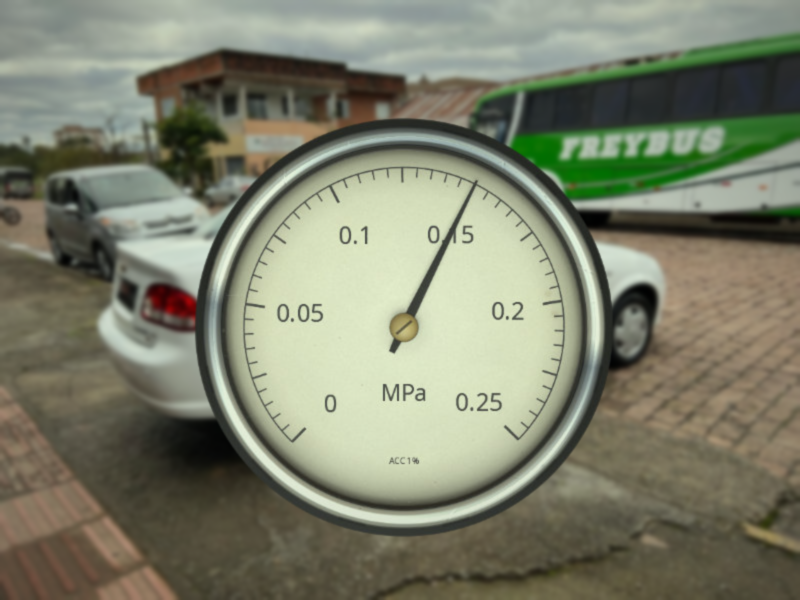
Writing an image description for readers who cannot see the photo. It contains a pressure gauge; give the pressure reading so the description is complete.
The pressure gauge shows 0.15 MPa
